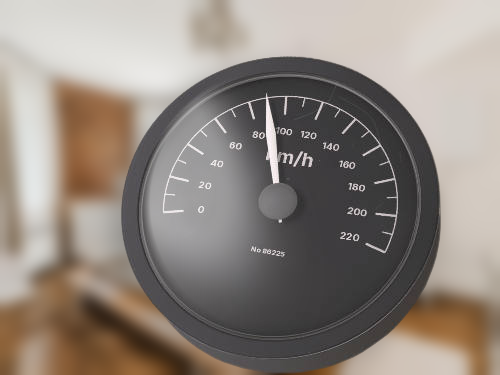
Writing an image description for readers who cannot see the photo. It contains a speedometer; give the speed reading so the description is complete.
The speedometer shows 90 km/h
